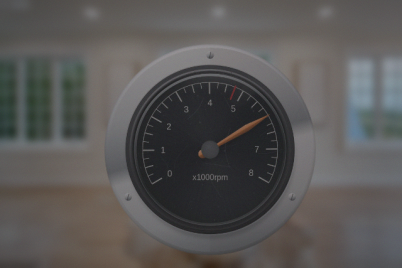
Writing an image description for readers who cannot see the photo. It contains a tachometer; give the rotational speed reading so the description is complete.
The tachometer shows 6000 rpm
